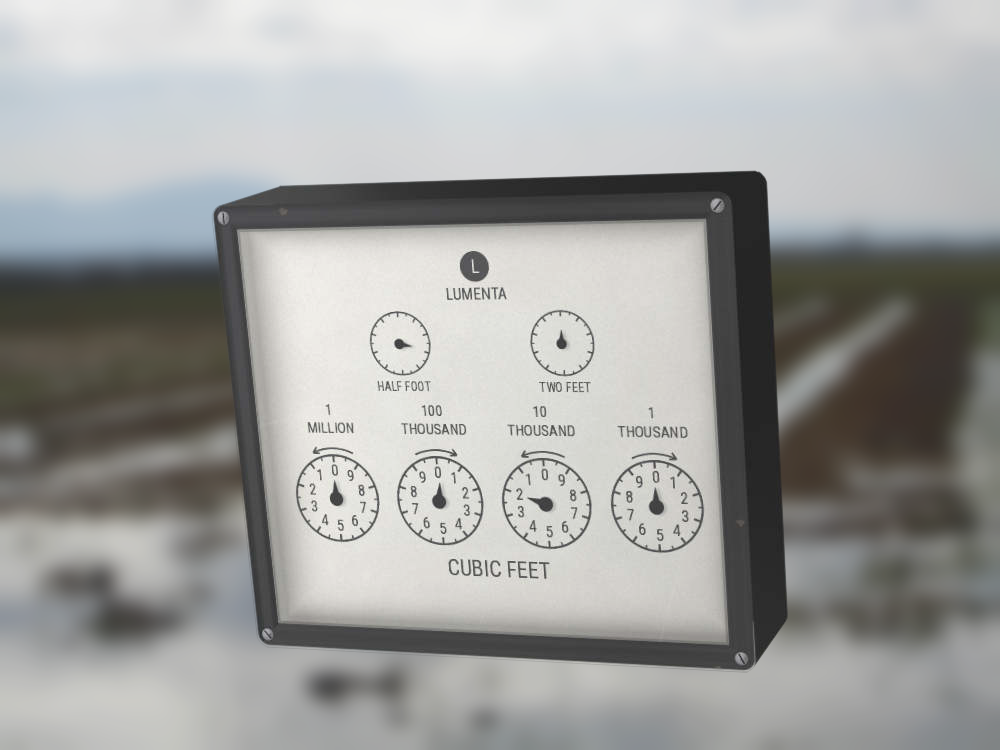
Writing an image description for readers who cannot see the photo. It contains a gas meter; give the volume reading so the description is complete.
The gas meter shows 2000 ft³
